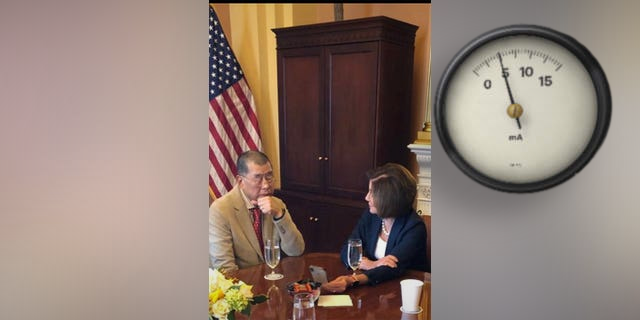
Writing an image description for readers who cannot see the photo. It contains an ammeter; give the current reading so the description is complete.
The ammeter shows 5 mA
